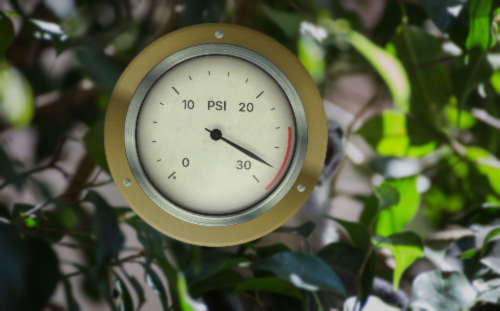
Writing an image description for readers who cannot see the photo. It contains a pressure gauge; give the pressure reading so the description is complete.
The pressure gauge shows 28 psi
